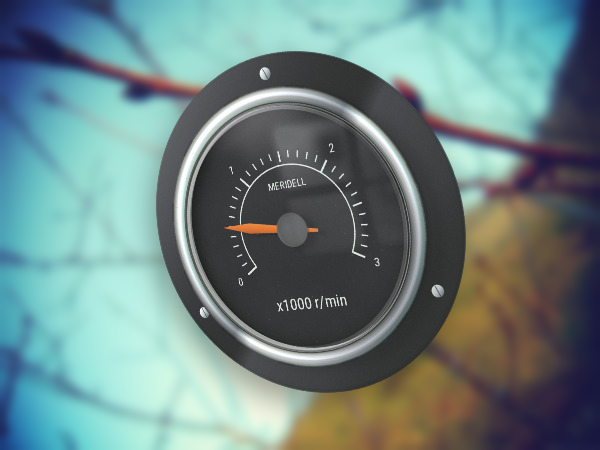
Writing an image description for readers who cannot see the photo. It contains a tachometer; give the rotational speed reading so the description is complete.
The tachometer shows 500 rpm
